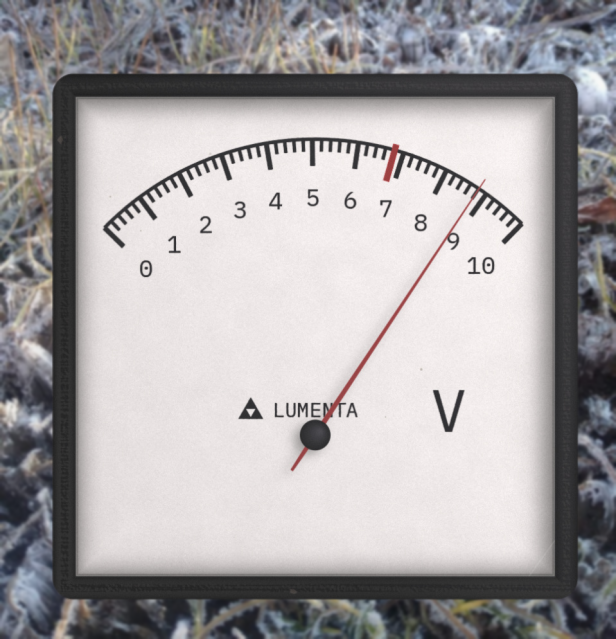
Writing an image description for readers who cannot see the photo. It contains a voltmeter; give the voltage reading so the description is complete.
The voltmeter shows 8.8 V
